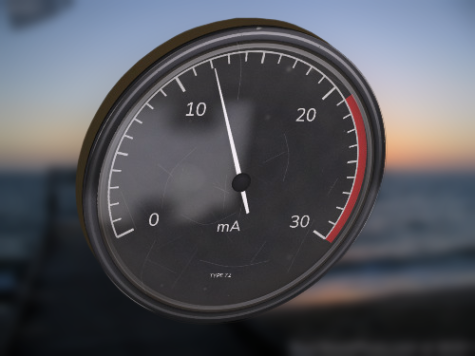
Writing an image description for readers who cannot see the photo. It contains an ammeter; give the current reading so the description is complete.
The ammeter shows 12 mA
